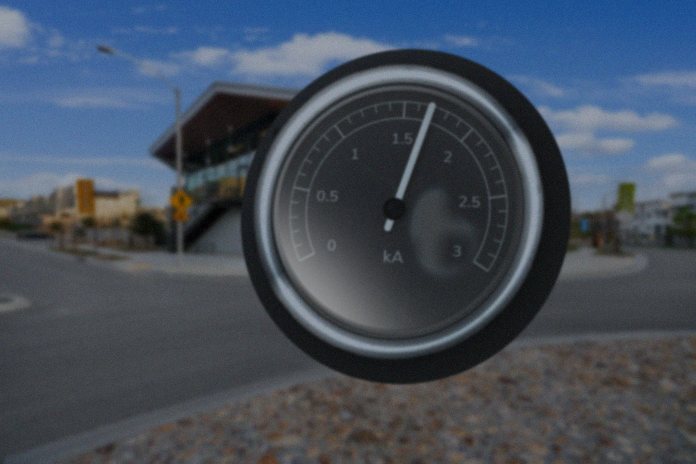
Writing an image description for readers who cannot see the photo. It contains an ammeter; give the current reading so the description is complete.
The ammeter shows 1.7 kA
